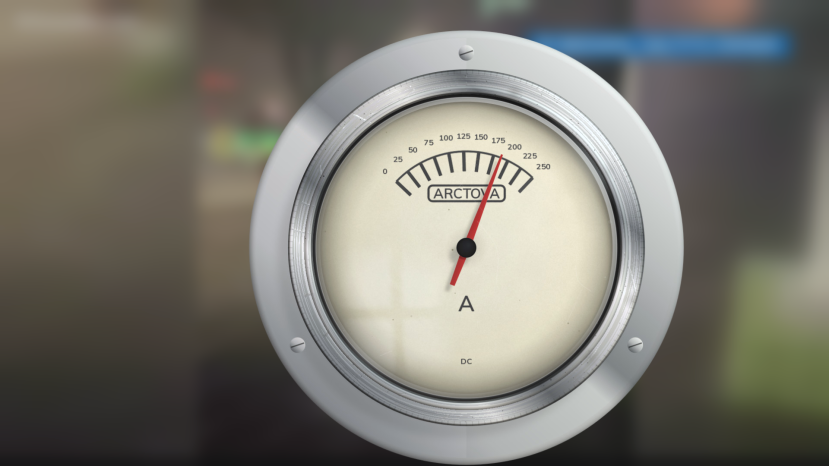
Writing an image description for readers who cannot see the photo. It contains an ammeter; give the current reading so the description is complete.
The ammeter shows 187.5 A
